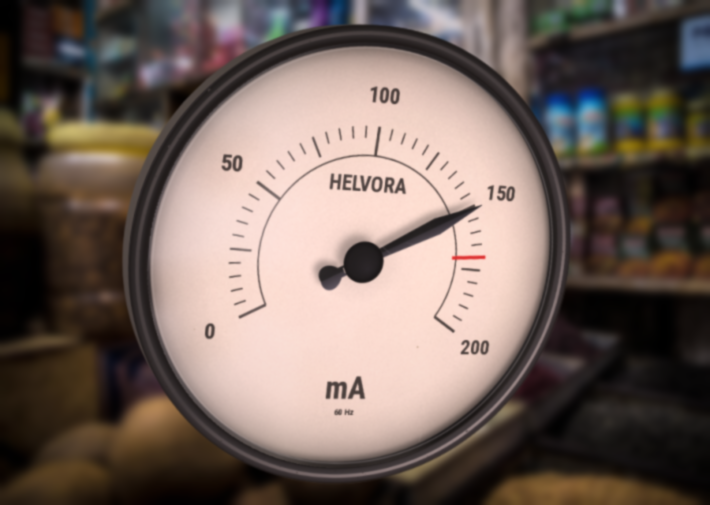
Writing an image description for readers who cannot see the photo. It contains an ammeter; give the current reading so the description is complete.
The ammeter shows 150 mA
